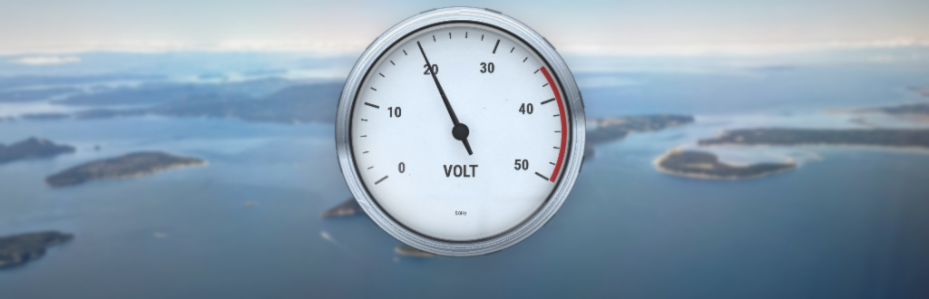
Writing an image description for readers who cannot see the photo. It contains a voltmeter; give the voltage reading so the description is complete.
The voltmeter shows 20 V
